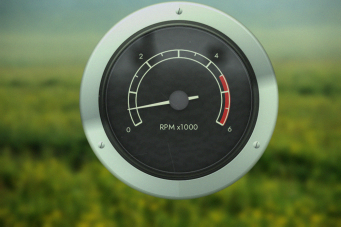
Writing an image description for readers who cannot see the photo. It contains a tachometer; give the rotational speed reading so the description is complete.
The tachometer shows 500 rpm
